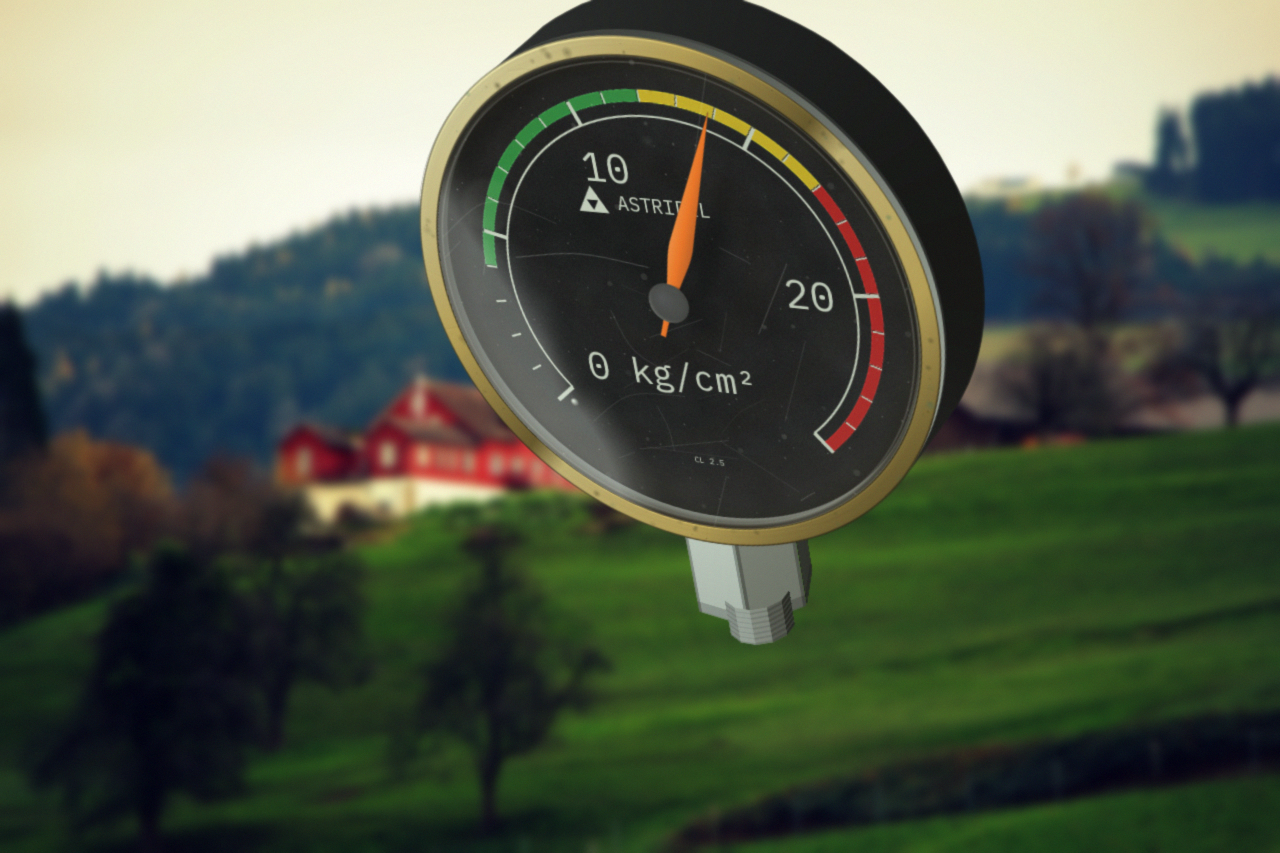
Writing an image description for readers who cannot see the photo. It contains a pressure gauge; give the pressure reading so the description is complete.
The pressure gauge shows 14 kg/cm²
